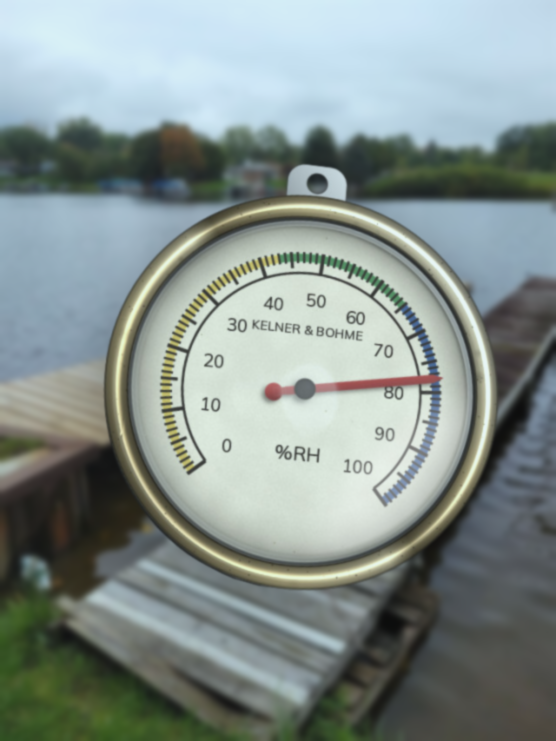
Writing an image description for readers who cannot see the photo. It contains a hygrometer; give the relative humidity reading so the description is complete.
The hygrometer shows 78 %
